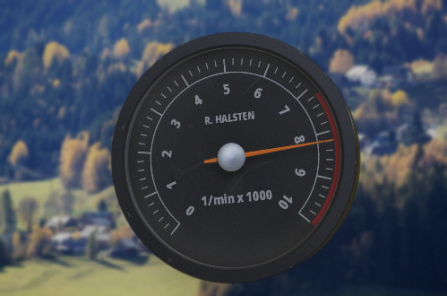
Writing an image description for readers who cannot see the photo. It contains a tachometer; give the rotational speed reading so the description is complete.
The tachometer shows 8200 rpm
